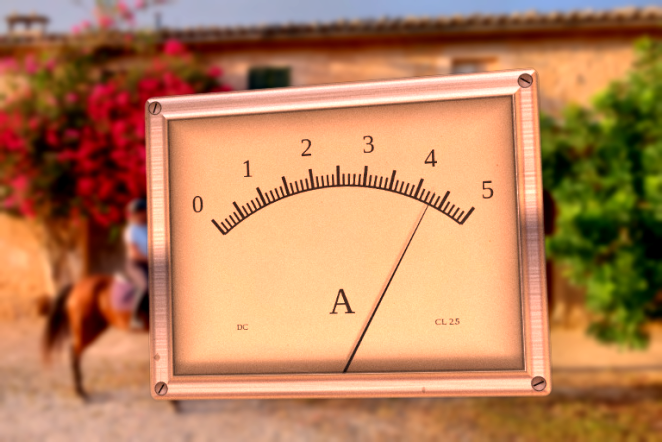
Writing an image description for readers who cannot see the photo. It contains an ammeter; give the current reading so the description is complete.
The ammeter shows 4.3 A
